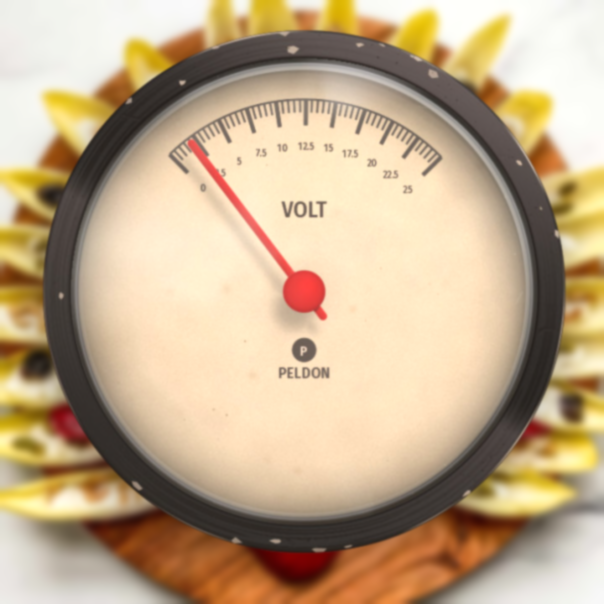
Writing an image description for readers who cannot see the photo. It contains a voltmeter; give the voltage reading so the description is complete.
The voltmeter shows 2 V
